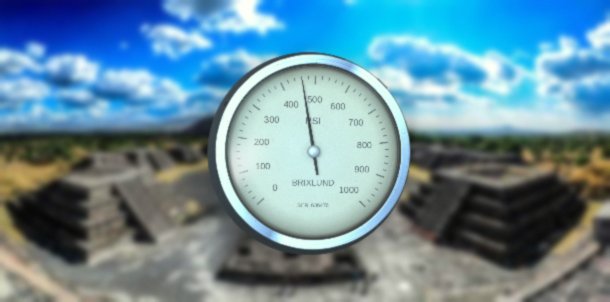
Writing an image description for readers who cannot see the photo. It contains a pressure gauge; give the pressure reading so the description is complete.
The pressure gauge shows 460 psi
